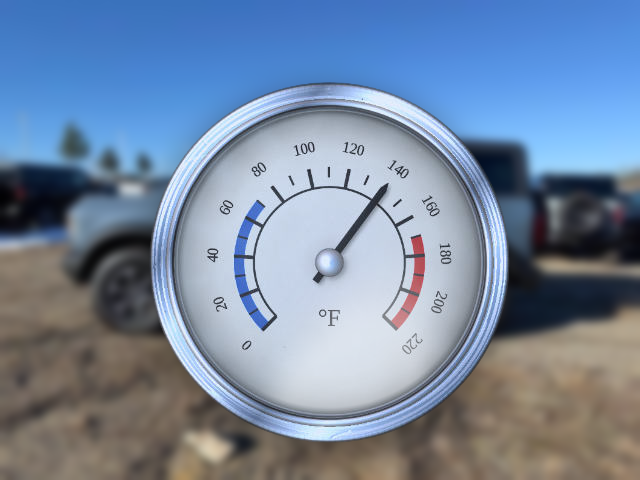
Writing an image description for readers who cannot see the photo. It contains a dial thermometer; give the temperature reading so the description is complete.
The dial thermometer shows 140 °F
